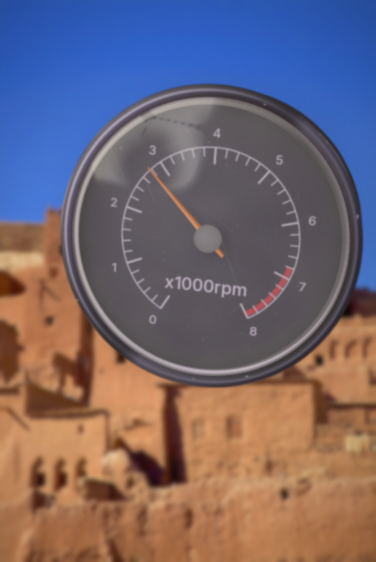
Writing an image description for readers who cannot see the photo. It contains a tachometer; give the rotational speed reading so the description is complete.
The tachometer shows 2800 rpm
